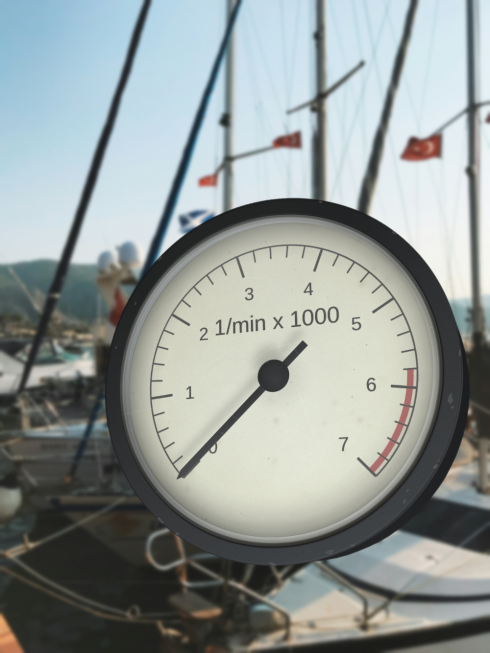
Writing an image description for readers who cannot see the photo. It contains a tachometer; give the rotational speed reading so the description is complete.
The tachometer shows 0 rpm
